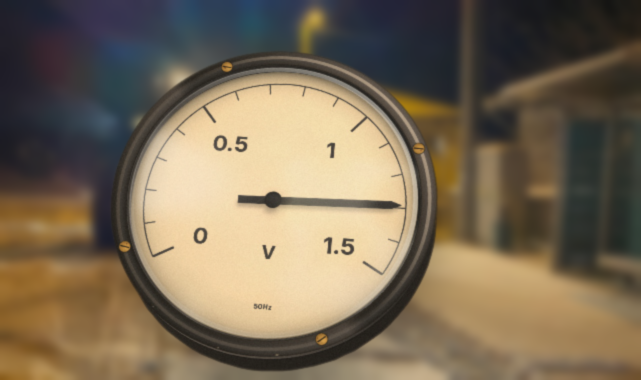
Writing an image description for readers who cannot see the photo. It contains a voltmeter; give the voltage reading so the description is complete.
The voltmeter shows 1.3 V
